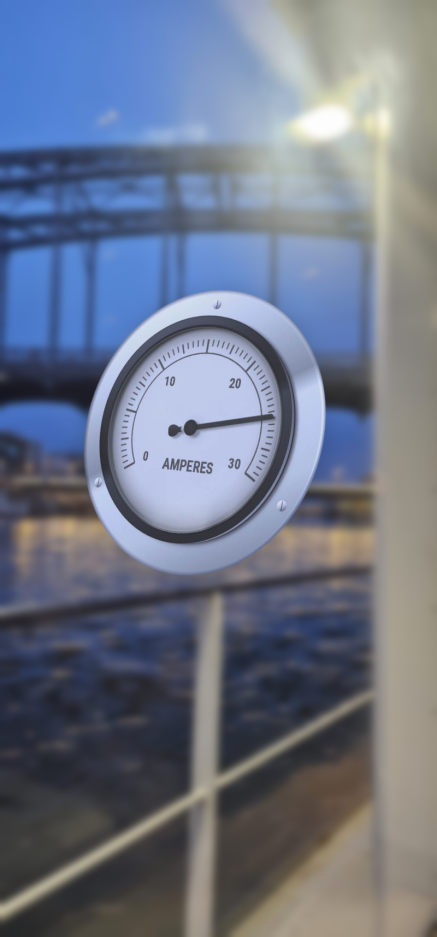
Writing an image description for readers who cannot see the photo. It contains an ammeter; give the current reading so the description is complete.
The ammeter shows 25 A
